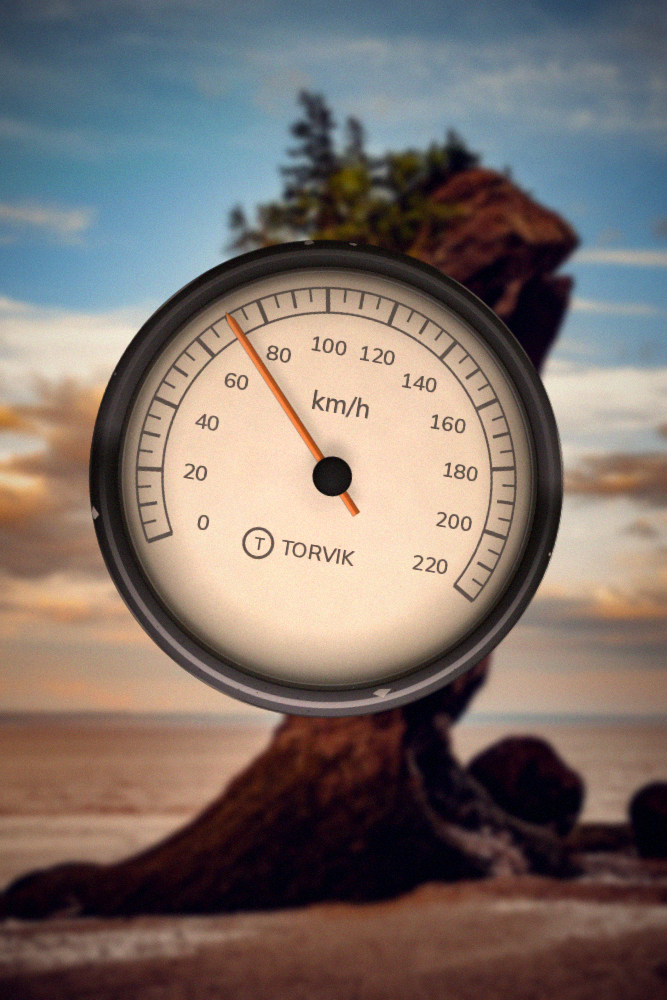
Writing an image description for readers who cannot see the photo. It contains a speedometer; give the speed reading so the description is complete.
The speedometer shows 70 km/h
